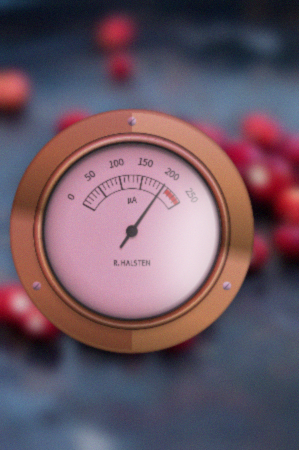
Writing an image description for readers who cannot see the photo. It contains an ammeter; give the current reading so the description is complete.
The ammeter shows 200 µA
